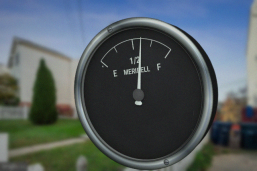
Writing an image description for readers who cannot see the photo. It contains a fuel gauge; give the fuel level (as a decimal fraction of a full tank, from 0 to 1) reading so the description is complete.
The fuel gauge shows 0.625
